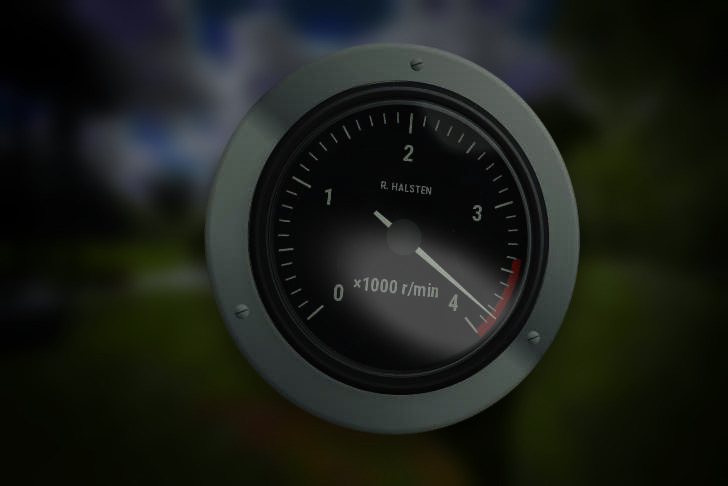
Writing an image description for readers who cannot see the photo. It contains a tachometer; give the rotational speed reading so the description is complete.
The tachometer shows 3850 rpm
